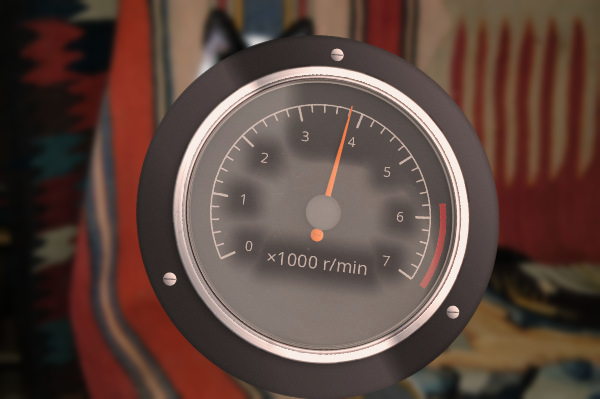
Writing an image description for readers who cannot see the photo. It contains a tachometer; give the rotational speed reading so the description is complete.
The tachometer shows 3800 rpm
